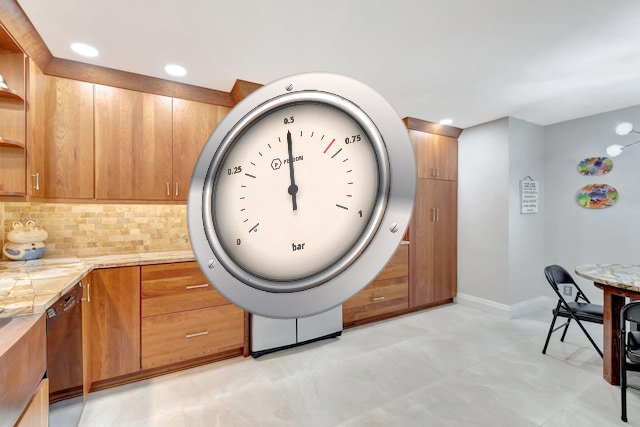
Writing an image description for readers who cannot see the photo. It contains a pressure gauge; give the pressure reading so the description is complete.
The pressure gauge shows 0.5 bar
